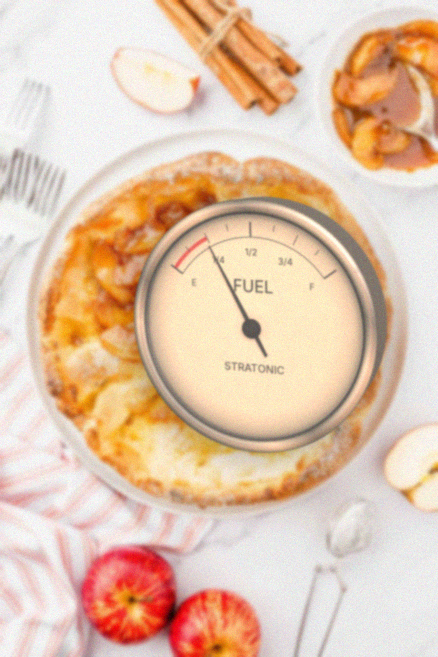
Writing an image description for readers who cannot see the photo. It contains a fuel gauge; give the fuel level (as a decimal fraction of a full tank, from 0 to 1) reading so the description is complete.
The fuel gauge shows 0.25
